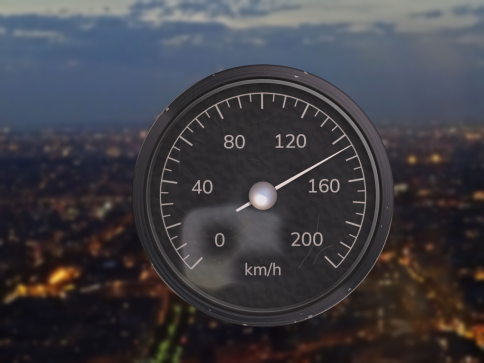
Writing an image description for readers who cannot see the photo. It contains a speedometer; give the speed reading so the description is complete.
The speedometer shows 145 km/h
